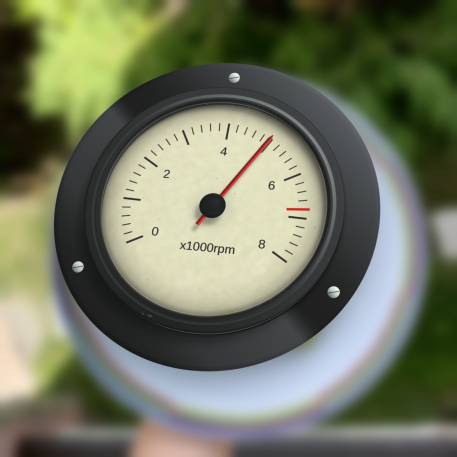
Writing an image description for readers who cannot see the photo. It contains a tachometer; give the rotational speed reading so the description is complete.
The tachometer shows 5000 rpm
